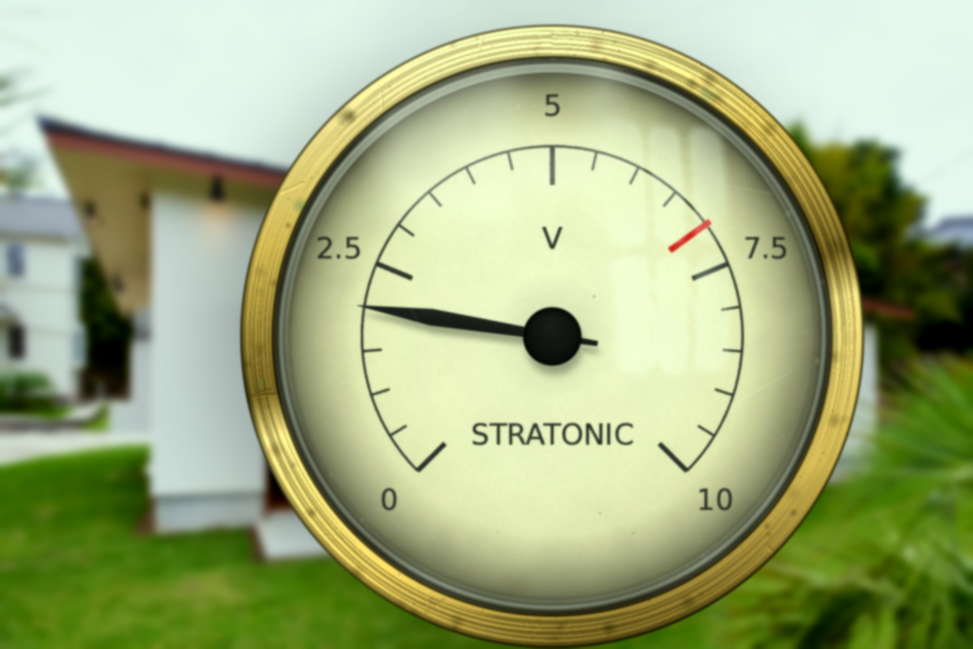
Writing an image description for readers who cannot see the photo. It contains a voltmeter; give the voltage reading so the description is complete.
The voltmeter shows 2 V
